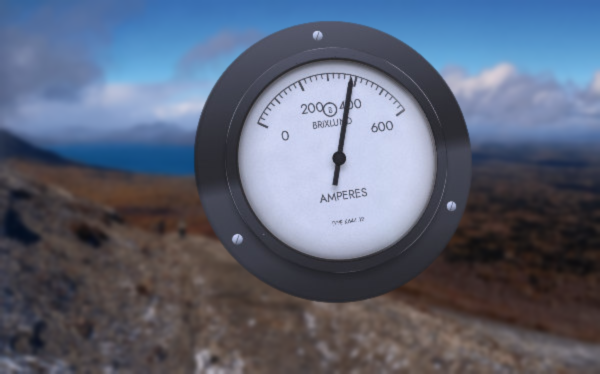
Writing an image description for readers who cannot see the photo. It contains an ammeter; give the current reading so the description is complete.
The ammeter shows 380 A
